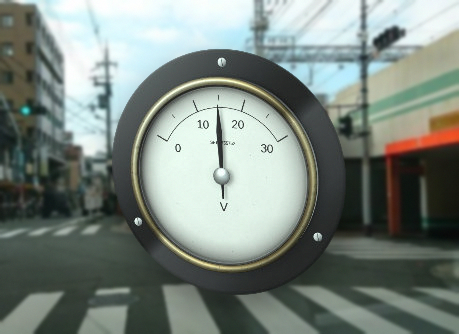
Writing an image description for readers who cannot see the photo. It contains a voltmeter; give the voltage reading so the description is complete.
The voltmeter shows 15 V
